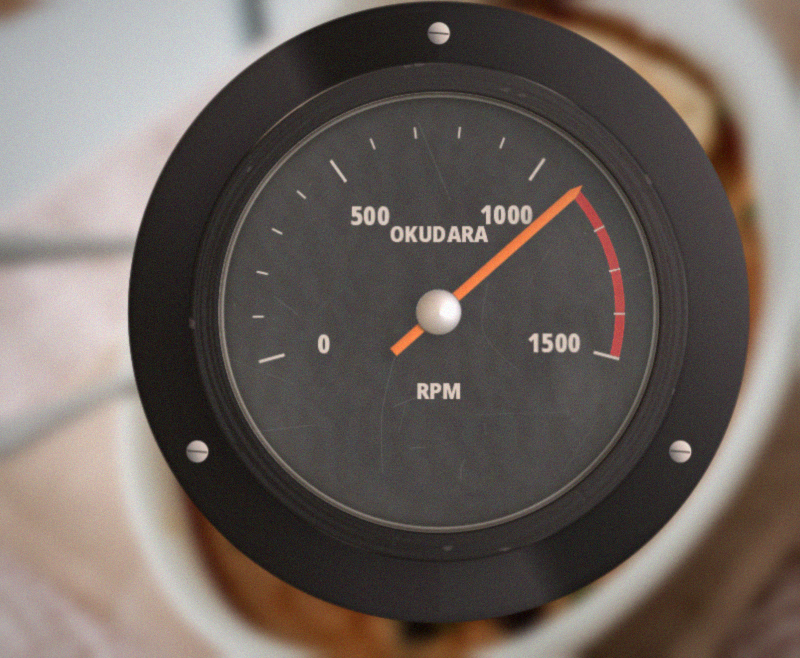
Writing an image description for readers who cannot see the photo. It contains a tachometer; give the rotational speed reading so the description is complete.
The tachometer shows 1100 rpm
